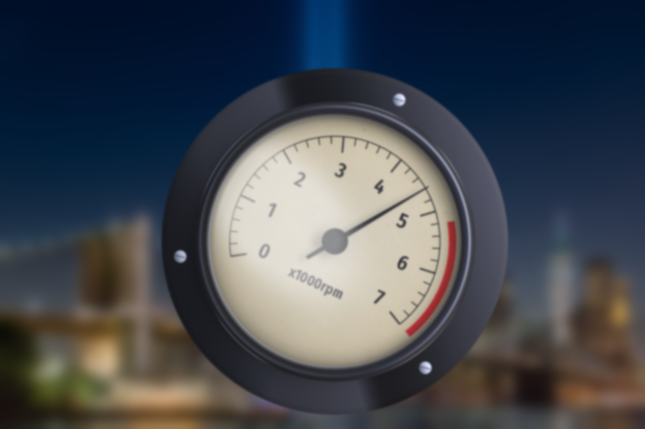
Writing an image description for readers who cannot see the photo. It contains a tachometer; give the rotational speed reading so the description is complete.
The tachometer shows 4600 rpm
